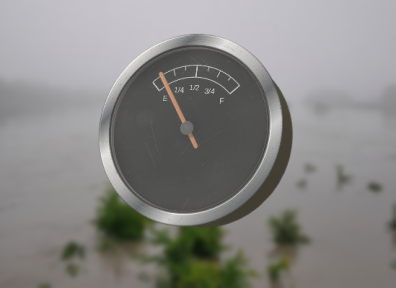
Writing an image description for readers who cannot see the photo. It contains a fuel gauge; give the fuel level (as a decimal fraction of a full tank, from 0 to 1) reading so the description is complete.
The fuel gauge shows 0.125
